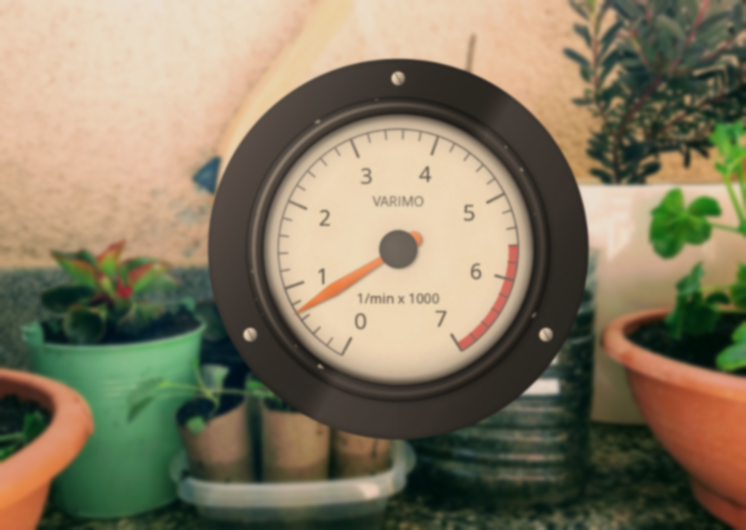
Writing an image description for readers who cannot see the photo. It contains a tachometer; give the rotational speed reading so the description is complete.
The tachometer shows 700 rpm
